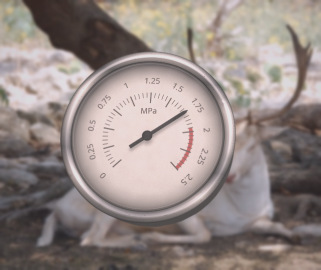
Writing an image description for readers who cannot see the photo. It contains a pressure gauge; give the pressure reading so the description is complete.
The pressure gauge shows 1.75 MPa
